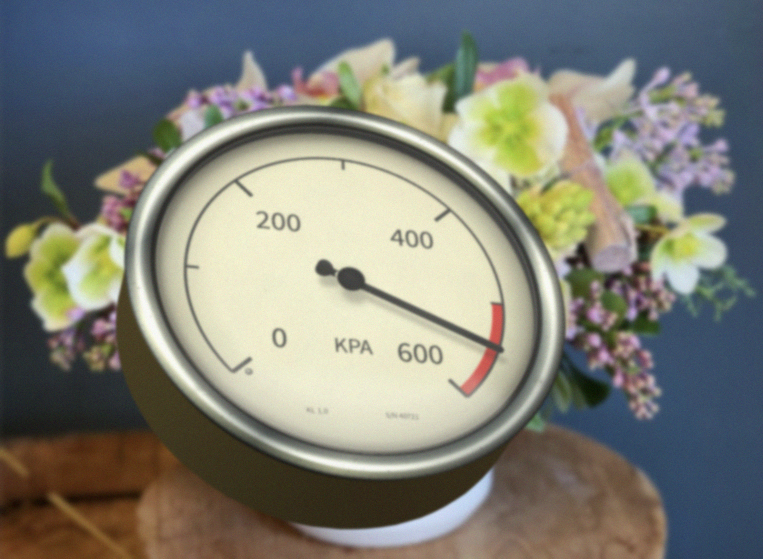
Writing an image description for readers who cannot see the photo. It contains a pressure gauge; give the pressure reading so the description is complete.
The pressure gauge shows 550 kPa
